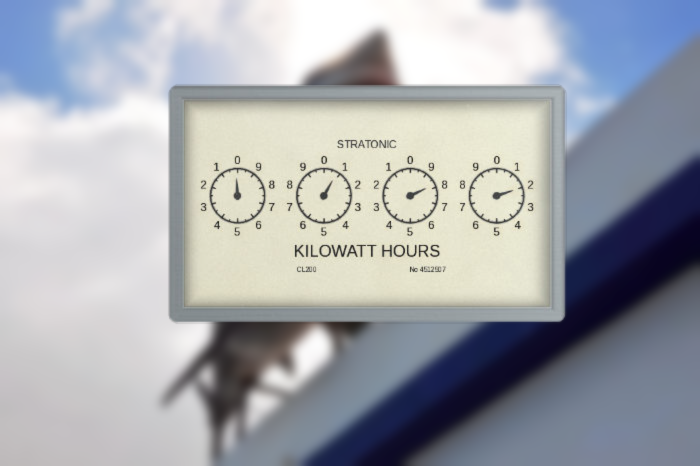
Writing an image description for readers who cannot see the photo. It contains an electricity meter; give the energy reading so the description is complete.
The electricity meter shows 82 kWh
